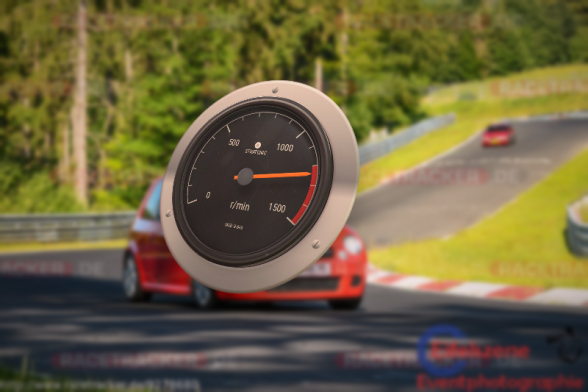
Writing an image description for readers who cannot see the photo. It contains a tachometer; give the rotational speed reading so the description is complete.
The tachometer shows 1250 rpm
